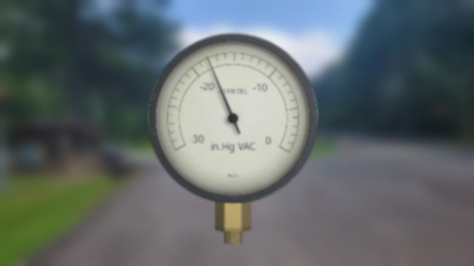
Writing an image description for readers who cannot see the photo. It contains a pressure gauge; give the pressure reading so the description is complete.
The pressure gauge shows -18 inHg
